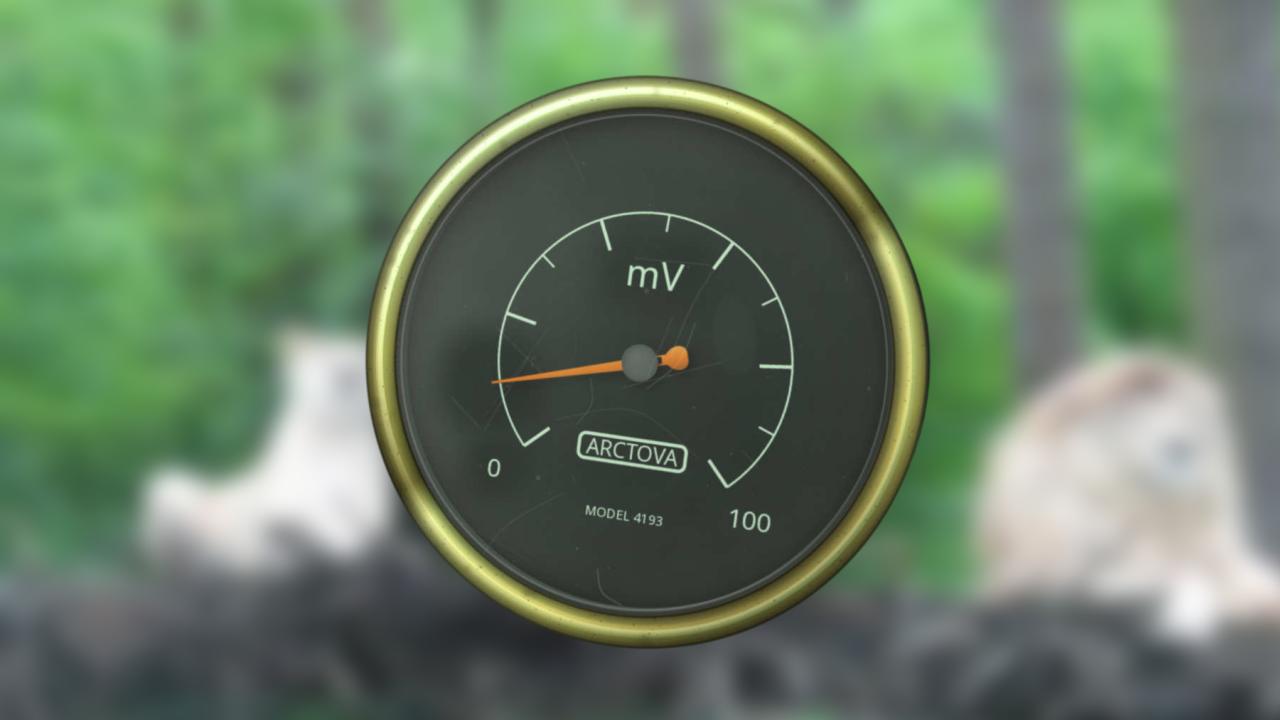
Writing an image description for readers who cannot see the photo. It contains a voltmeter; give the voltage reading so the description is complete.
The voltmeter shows 10 mV
